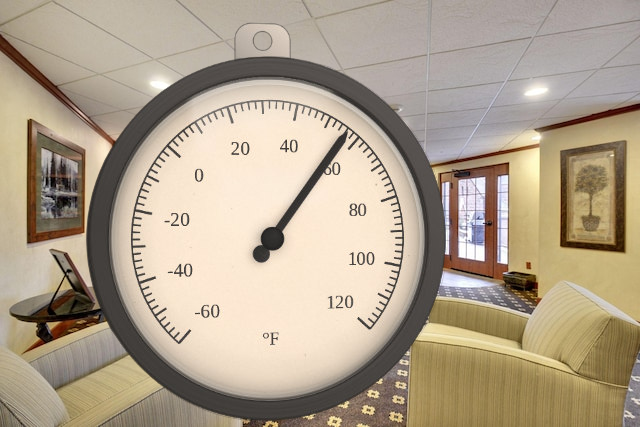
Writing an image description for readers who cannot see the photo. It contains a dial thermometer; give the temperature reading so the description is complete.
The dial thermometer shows 56 °F
